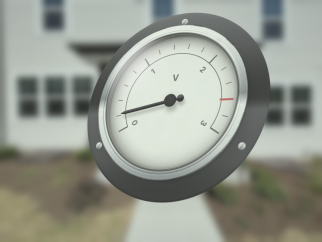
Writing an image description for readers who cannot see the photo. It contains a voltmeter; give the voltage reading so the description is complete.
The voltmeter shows 0.2 V
